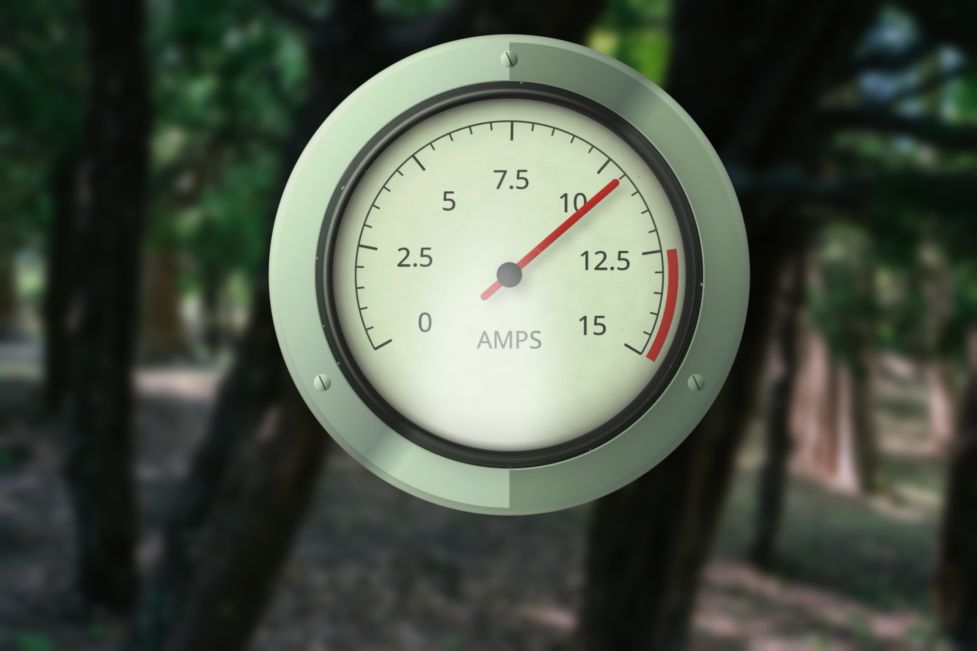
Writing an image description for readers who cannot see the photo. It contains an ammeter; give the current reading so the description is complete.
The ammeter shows 10.5 A
